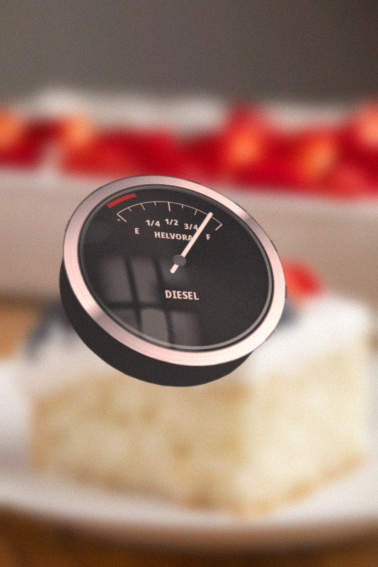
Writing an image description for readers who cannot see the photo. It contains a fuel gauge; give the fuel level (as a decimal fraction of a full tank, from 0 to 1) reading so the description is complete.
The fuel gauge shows 0.875
